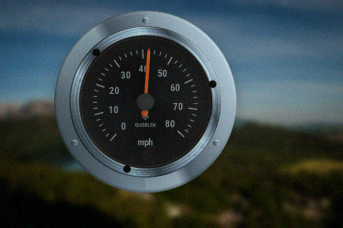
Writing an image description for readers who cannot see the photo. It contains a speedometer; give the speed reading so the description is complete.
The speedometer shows 42 mph
